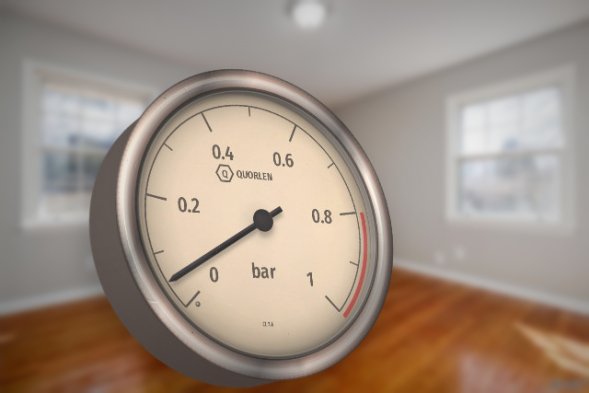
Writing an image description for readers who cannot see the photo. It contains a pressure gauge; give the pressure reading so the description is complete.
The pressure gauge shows 0.05 bar
